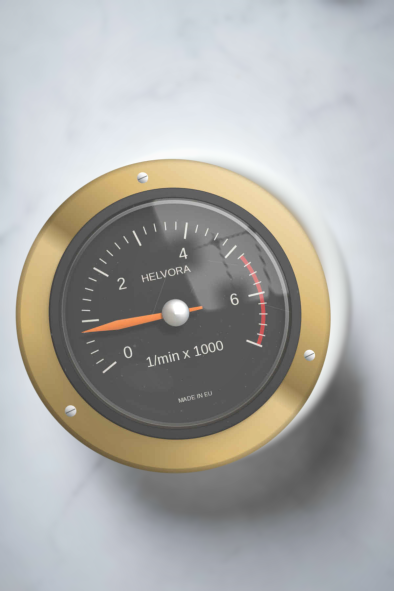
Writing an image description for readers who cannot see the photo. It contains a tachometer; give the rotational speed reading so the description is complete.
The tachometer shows 800 rpm
